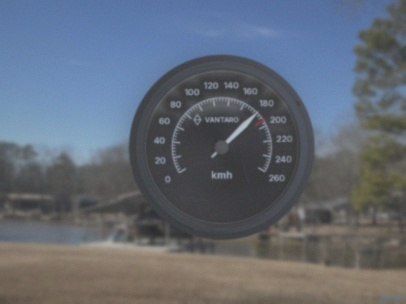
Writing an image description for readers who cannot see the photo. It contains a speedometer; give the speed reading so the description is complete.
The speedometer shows 180 km/h
